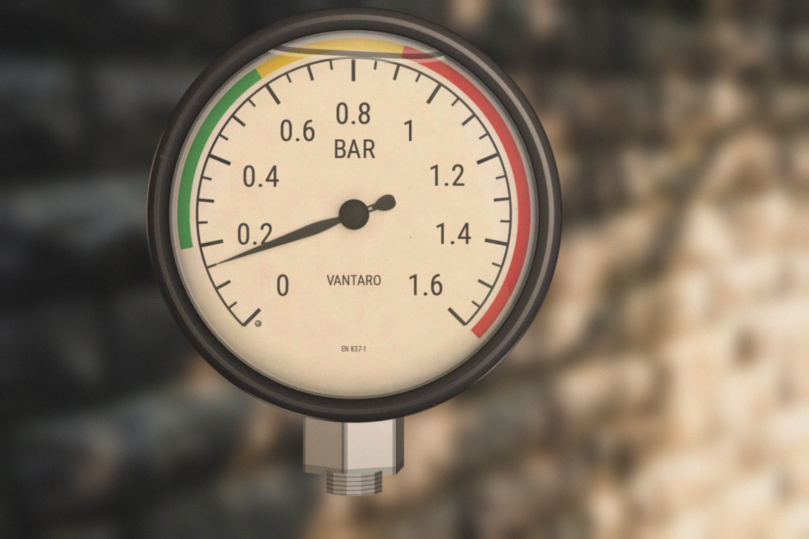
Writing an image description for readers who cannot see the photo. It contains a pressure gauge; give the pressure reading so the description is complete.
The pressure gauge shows 0.15 bar
